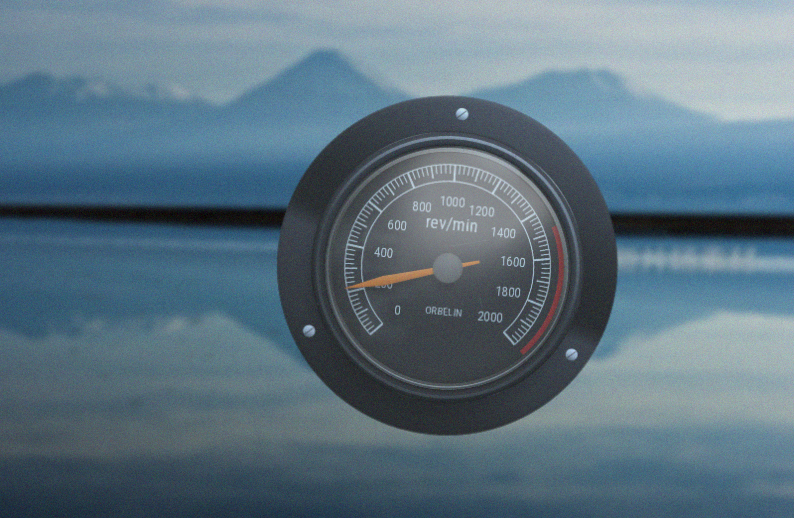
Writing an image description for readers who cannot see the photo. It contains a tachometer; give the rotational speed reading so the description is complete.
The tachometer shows 220 rpm
